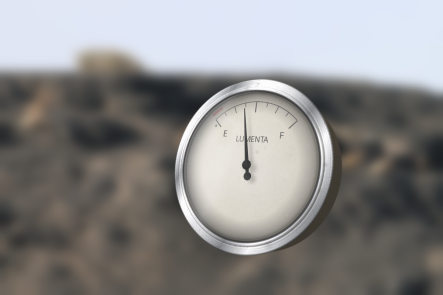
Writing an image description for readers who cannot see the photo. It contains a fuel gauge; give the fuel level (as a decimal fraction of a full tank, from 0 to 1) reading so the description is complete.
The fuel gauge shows 0.375
